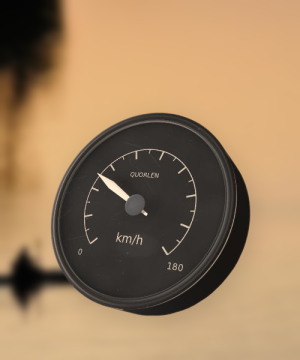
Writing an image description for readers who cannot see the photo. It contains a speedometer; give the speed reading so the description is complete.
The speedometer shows 50 km/h
